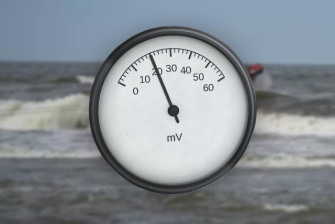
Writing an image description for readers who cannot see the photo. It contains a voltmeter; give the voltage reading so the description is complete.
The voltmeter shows 20 mV
